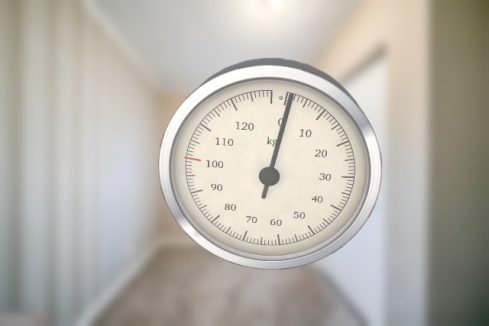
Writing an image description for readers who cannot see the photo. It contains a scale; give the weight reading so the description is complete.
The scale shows 1 kg
